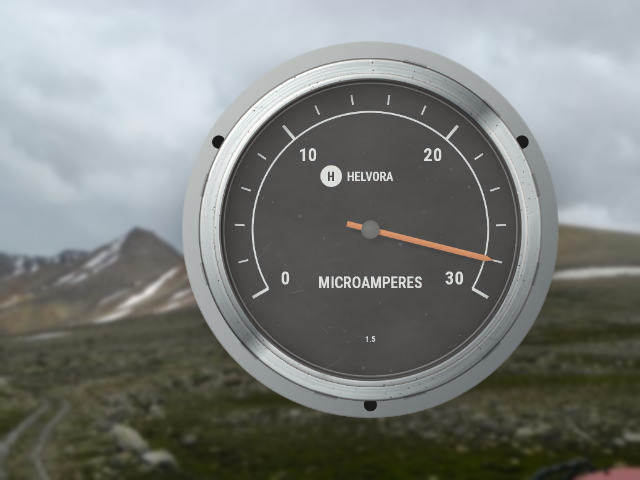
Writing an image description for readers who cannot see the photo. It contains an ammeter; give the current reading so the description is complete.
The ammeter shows 28 µA
